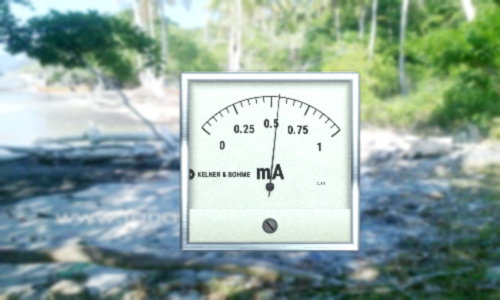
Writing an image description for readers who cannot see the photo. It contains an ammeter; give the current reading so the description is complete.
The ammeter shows 0.55 mA
